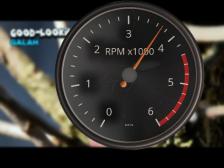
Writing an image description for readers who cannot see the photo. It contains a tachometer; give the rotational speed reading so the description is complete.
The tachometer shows 3700 rpm
